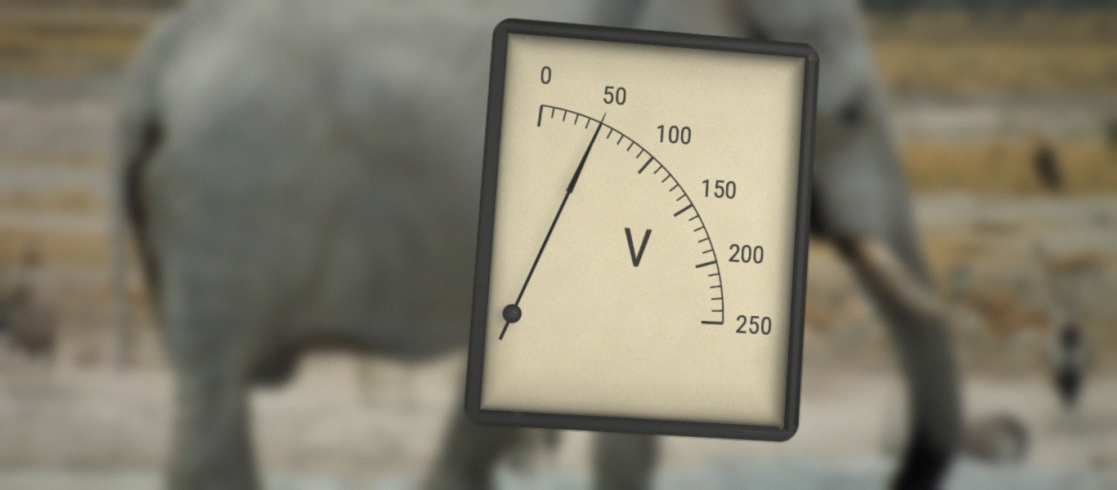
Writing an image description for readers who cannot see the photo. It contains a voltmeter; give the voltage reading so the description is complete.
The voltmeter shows 50 V
